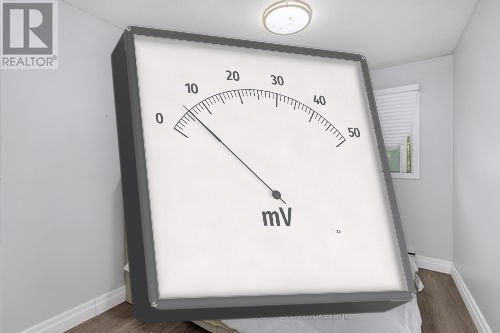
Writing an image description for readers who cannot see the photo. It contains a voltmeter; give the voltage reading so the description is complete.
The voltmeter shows 5 mV
